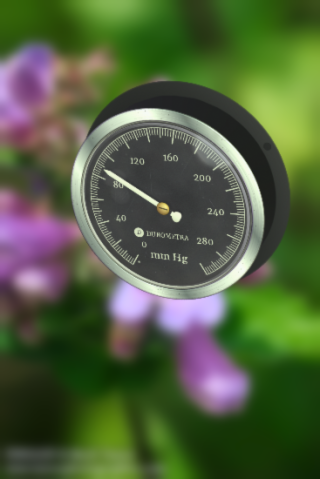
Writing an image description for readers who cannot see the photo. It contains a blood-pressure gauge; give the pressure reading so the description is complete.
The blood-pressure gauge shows 90 mmHg
